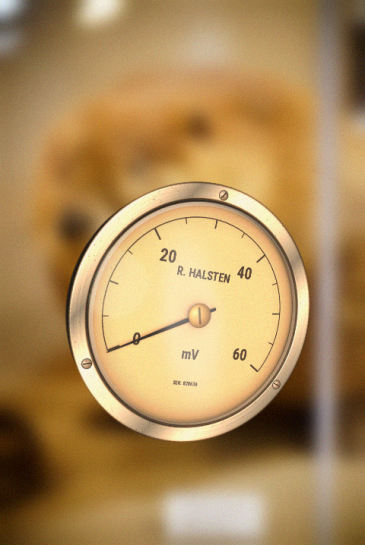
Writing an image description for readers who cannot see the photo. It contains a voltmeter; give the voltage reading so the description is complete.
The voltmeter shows 0 mV
